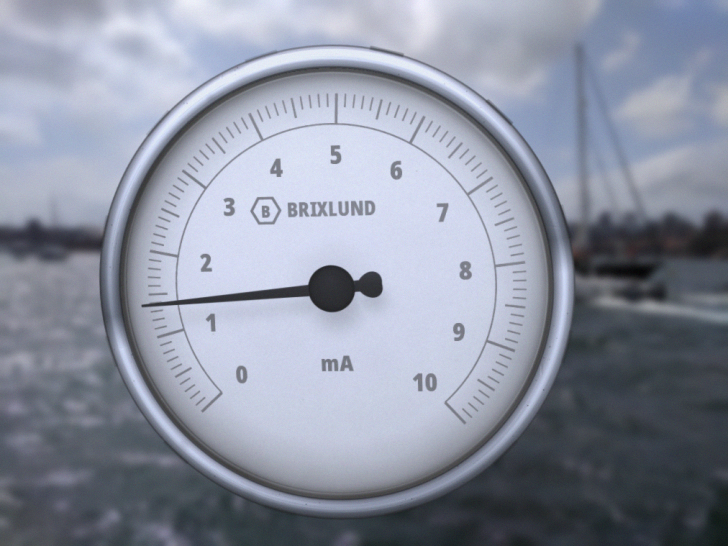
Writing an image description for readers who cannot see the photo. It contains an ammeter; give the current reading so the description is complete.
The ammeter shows 1.4 mA
